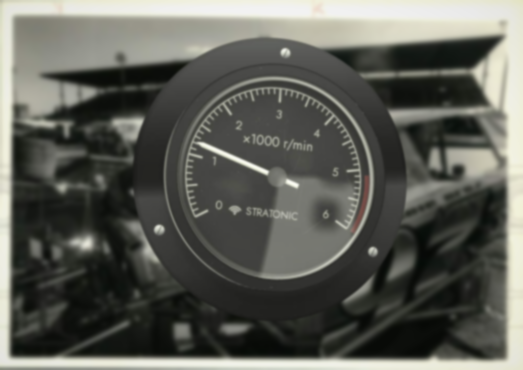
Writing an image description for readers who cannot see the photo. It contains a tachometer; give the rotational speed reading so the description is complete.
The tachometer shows 1200 rpm
